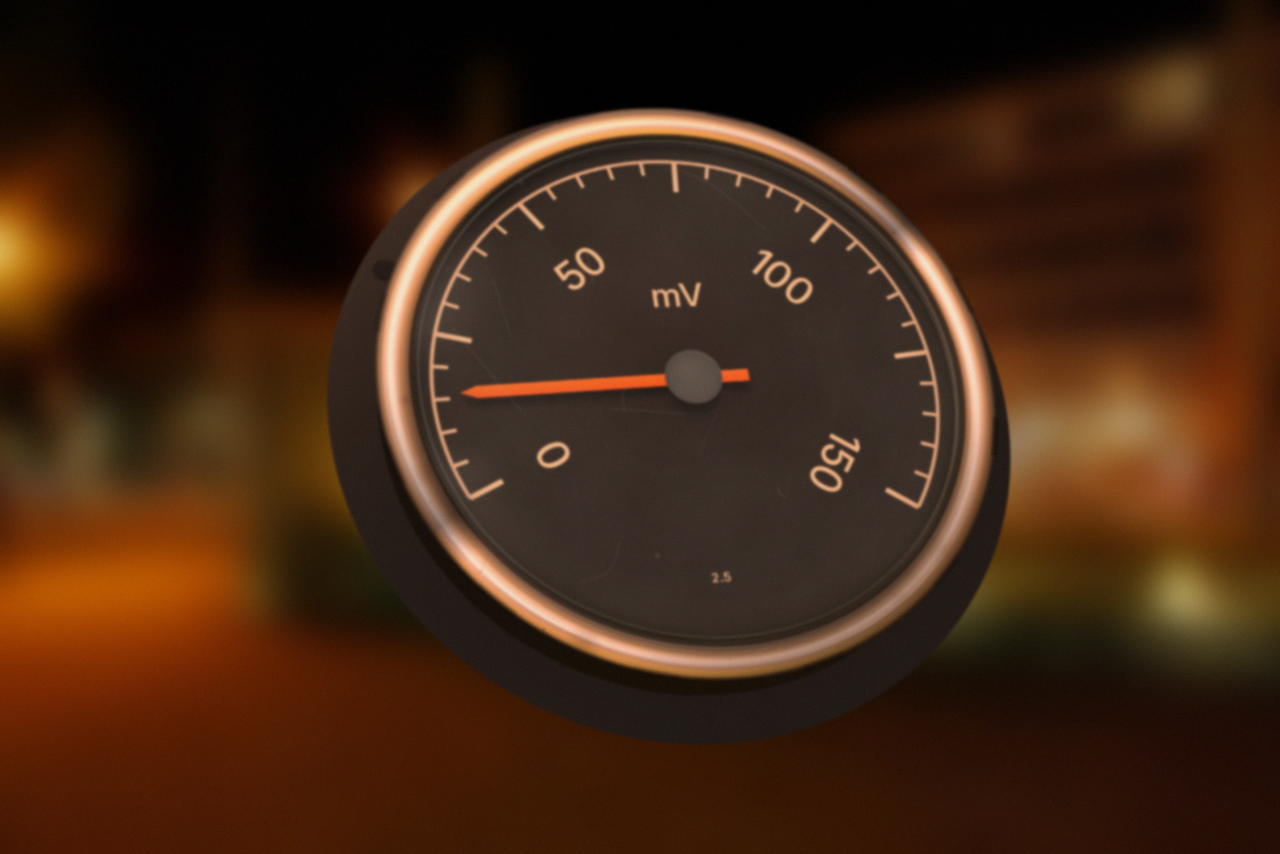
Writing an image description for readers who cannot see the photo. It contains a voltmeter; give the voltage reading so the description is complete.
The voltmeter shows 15 mV
